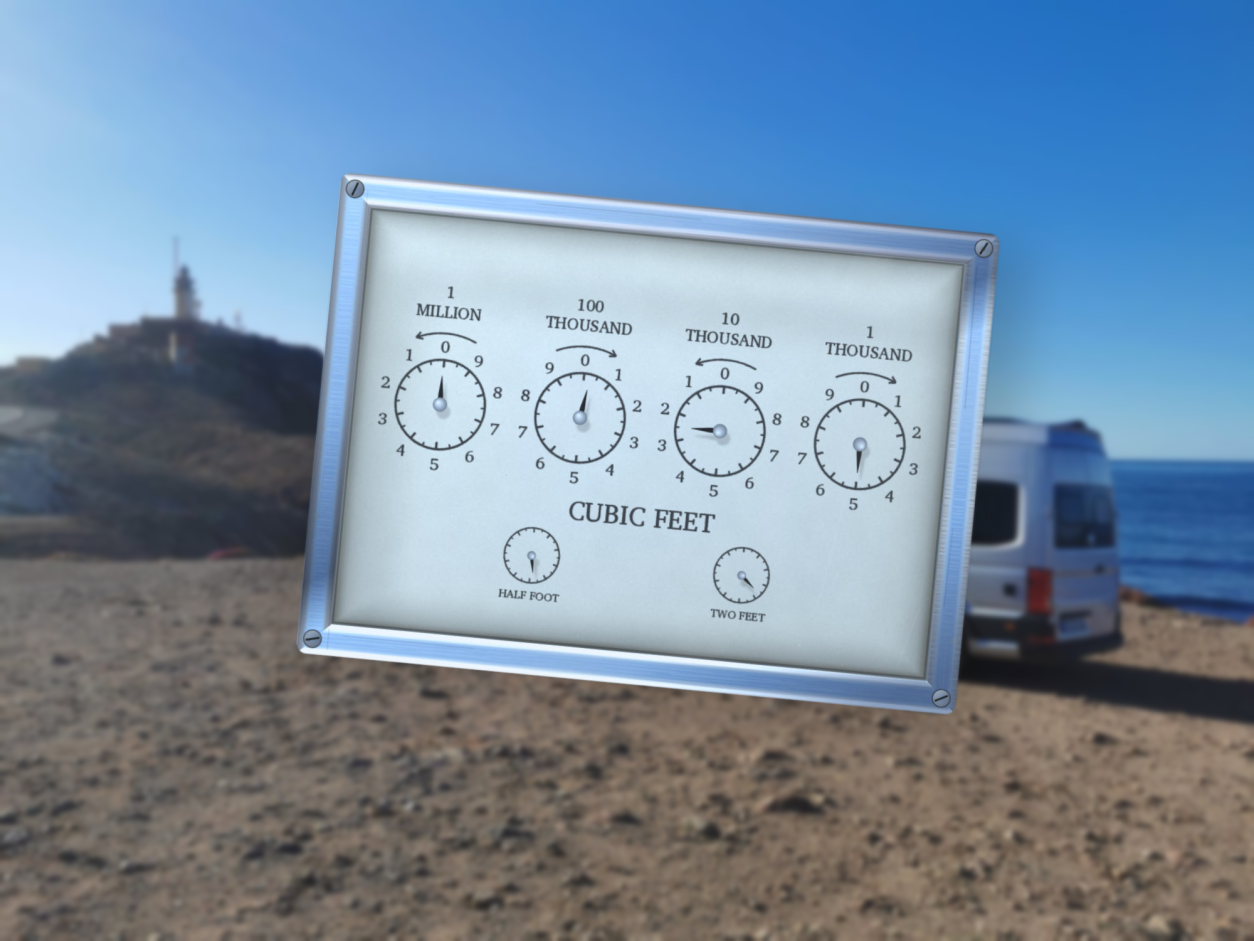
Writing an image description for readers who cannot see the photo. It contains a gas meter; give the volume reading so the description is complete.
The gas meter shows 2500 ft³
